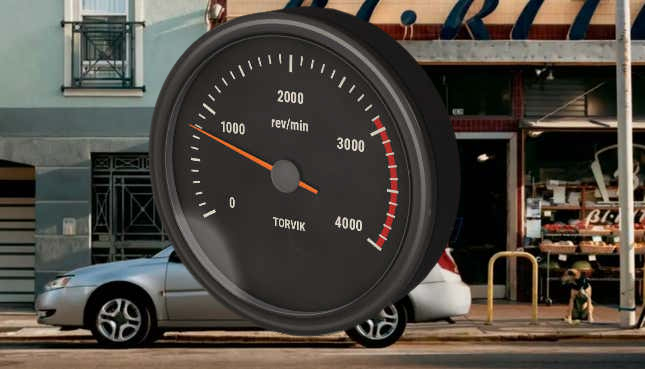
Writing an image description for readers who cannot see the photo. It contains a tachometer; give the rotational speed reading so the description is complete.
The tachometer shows 800 rpm
